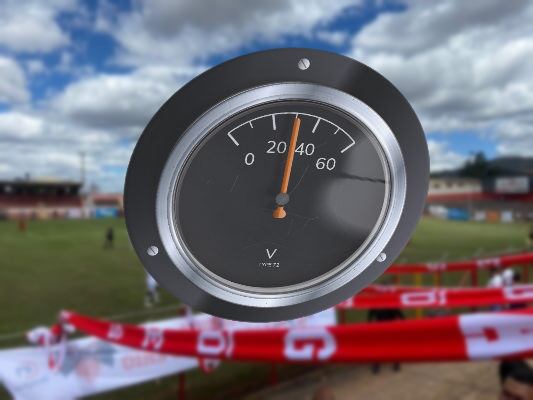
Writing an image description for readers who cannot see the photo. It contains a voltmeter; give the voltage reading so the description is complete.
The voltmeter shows 30 V
